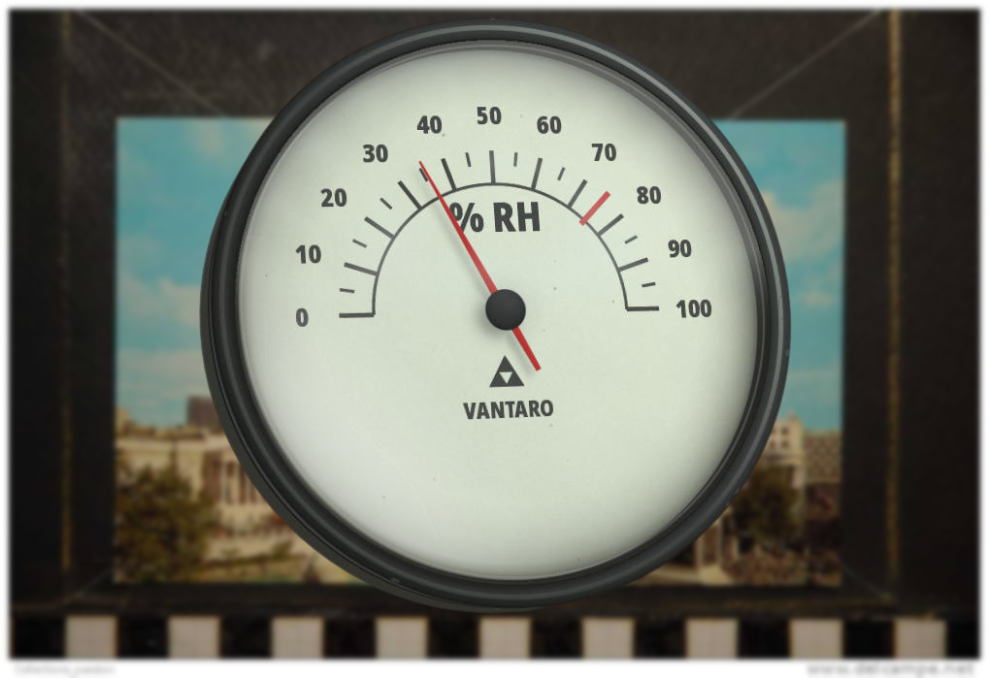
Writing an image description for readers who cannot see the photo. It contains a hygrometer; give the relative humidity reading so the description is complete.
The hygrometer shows 35 %
